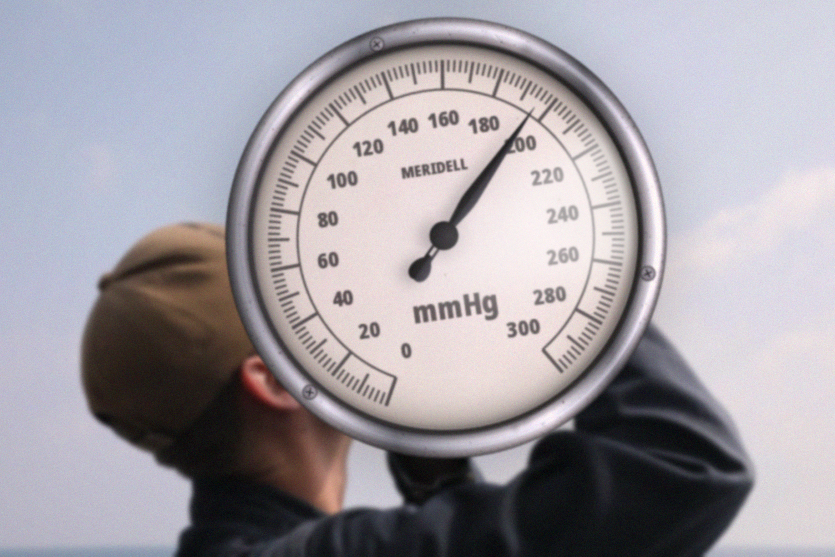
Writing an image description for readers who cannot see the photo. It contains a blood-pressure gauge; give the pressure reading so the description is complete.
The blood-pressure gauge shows 196 mmHg
